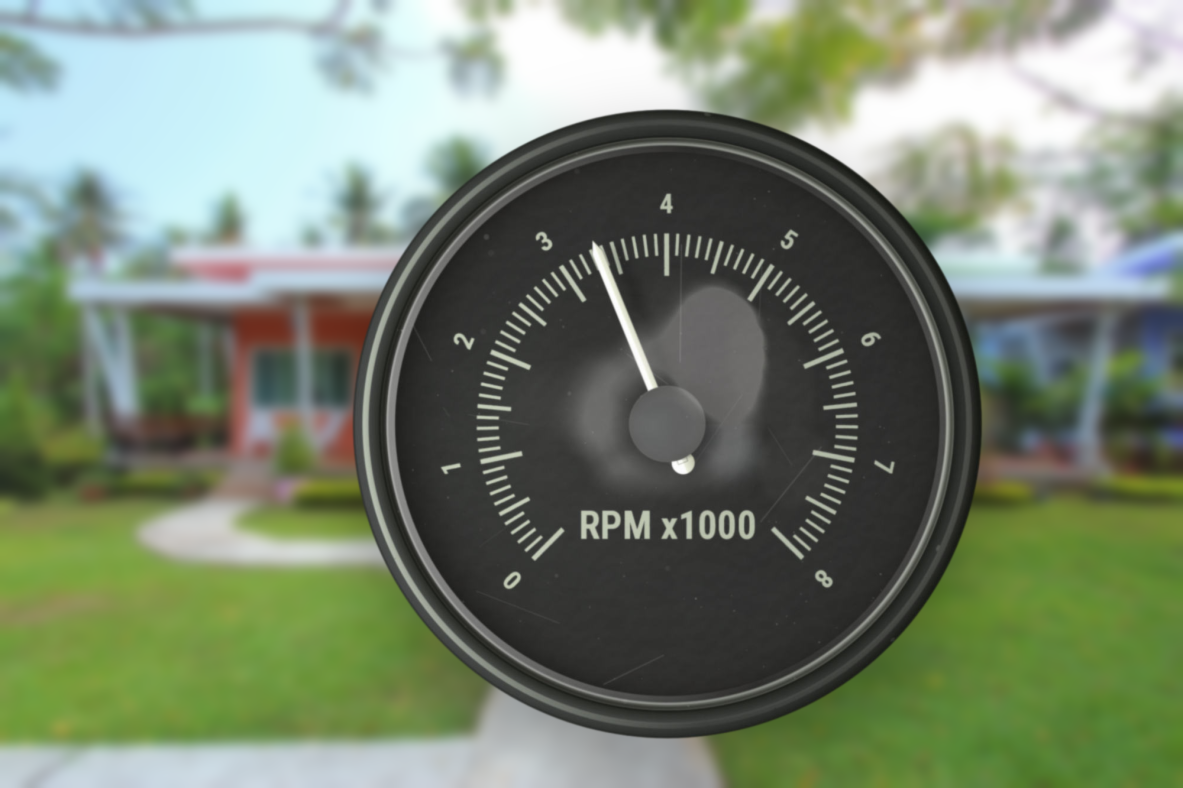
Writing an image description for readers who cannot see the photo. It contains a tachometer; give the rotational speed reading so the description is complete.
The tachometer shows 3350 rpm
